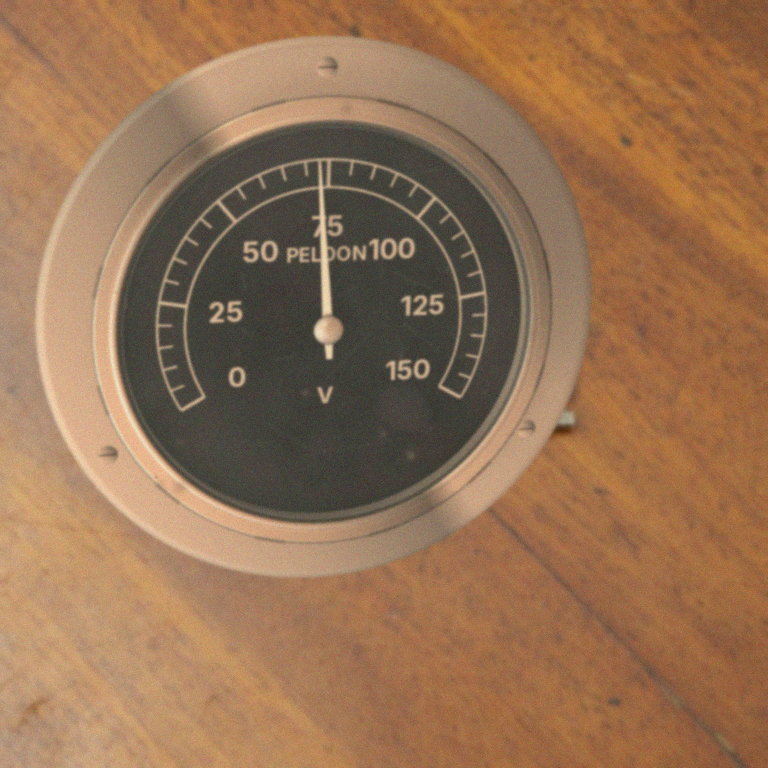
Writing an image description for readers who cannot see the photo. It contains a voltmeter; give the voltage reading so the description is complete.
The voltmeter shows 72.5 V
